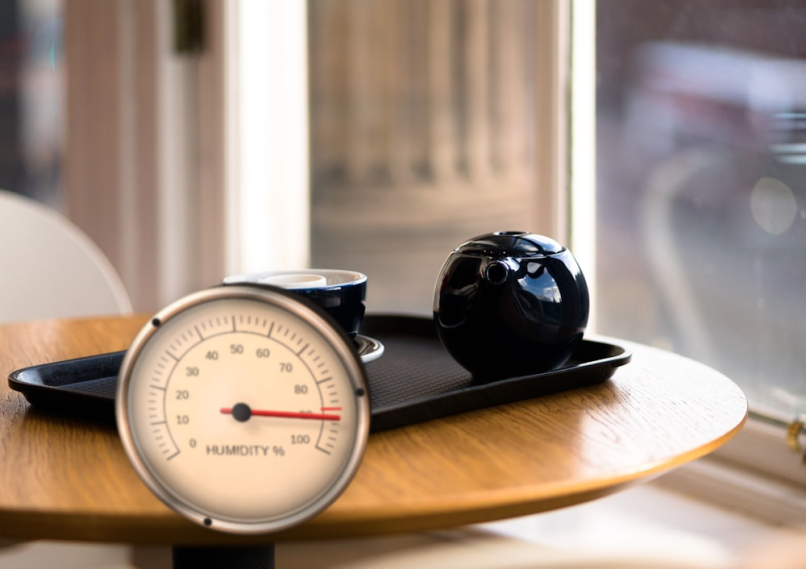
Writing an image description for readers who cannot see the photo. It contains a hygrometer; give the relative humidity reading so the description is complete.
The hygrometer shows 90 %
